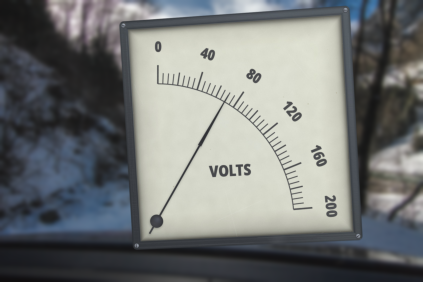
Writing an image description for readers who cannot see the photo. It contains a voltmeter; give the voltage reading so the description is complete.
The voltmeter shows 70 V
